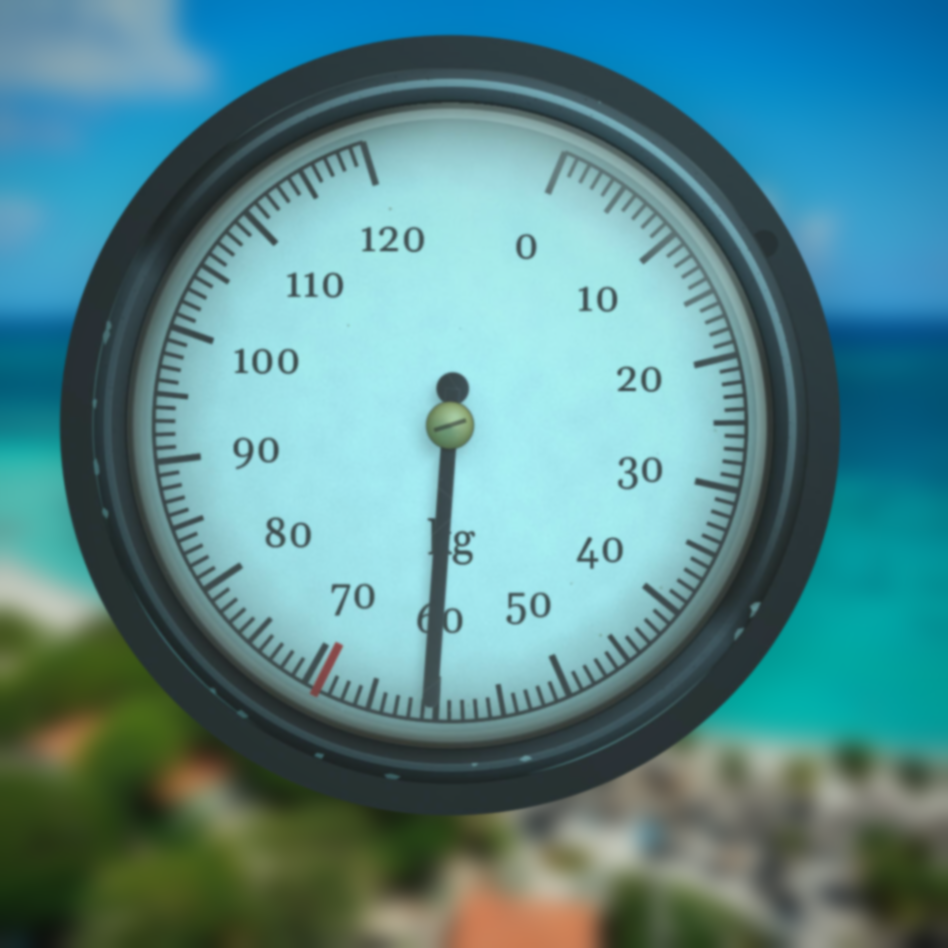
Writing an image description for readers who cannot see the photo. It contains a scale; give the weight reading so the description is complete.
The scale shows 60.5 kg
